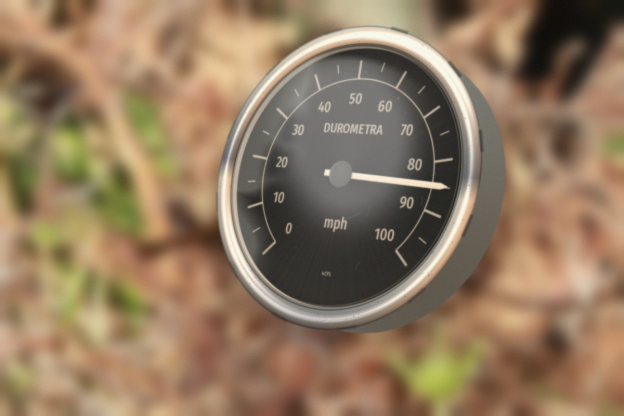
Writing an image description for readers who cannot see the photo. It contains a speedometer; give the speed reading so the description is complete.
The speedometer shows 85 mph
